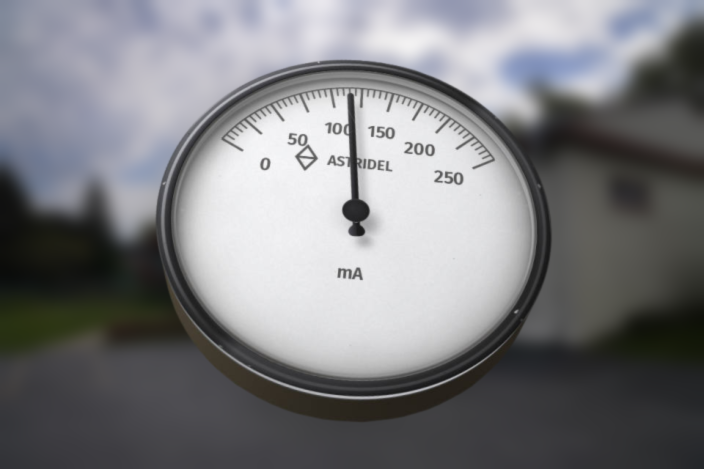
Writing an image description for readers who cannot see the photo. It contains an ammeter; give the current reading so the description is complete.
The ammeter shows 115 mA
